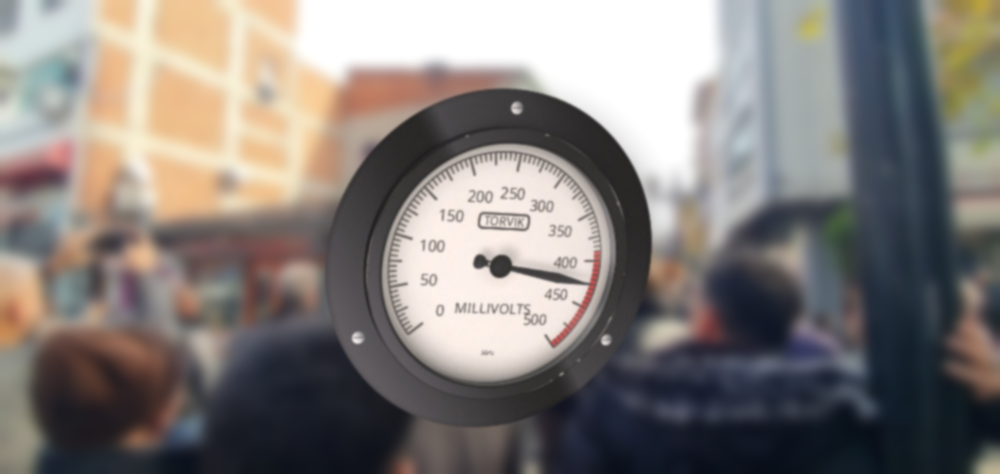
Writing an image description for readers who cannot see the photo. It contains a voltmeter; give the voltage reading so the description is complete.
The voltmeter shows 425 mV
